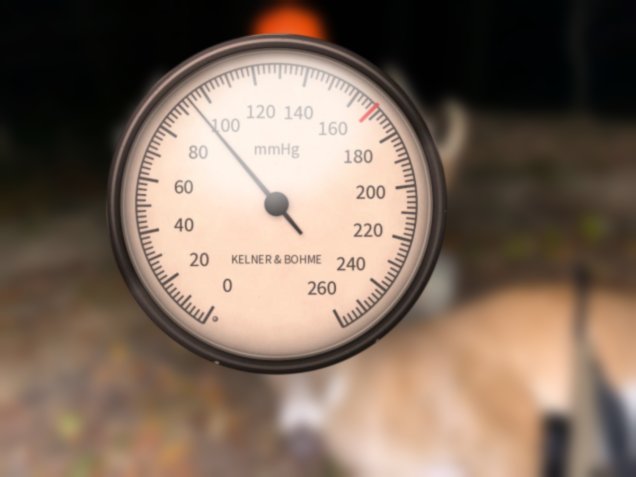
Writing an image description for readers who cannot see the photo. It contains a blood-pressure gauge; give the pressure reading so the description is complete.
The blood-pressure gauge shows 94 mmHg
